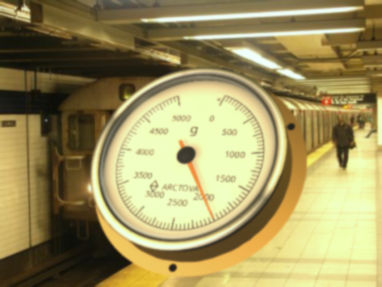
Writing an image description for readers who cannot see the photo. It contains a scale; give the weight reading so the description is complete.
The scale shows 2000 g
